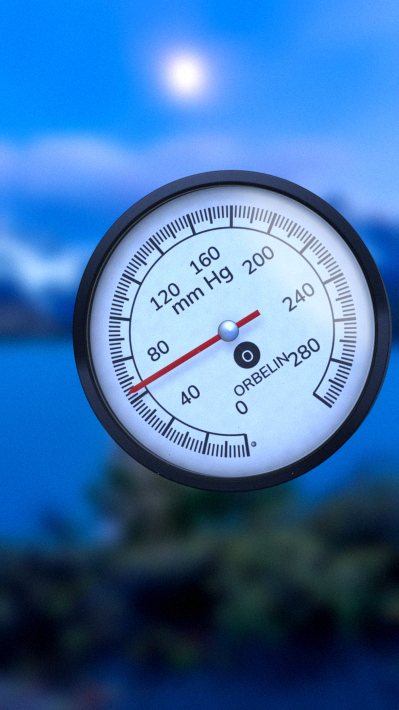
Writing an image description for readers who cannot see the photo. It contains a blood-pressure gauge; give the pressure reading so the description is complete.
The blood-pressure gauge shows 64 mmHg
